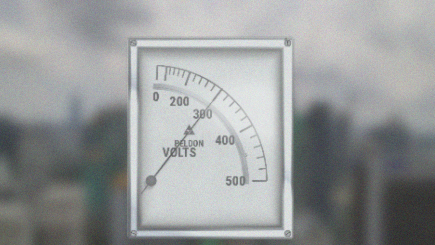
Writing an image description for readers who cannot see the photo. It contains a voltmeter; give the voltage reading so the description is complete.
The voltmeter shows 300 V
